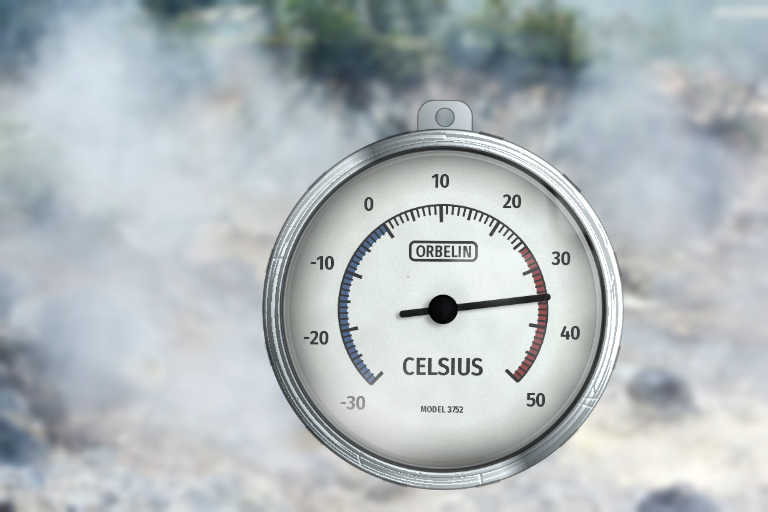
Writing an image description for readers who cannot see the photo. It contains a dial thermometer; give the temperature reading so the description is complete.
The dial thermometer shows 35 °C
